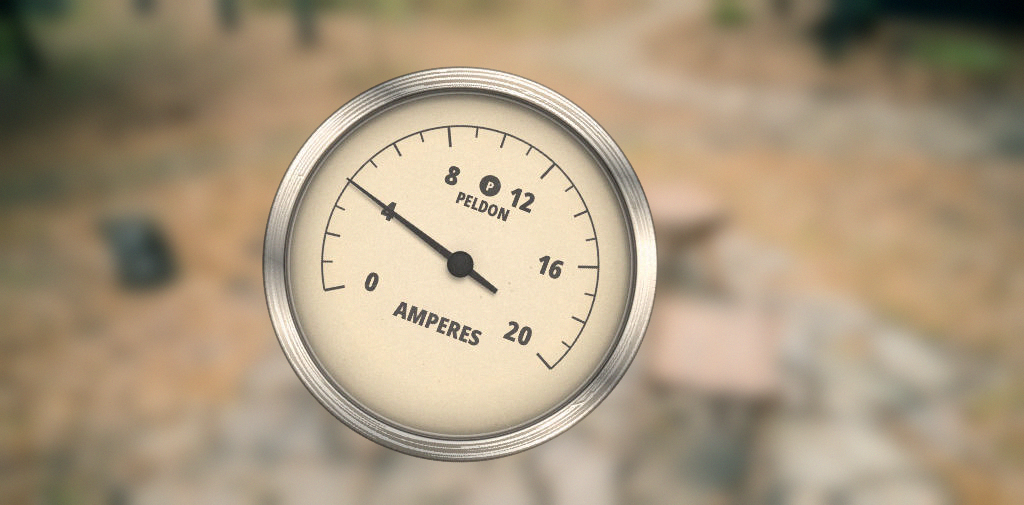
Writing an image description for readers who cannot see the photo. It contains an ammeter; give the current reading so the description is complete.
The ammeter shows 4 A
